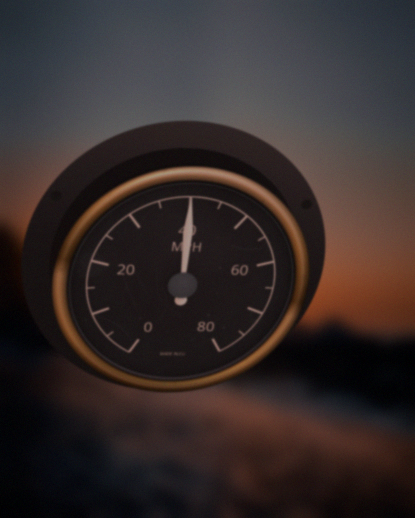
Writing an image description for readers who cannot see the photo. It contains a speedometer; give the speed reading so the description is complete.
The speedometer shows 40 mph
